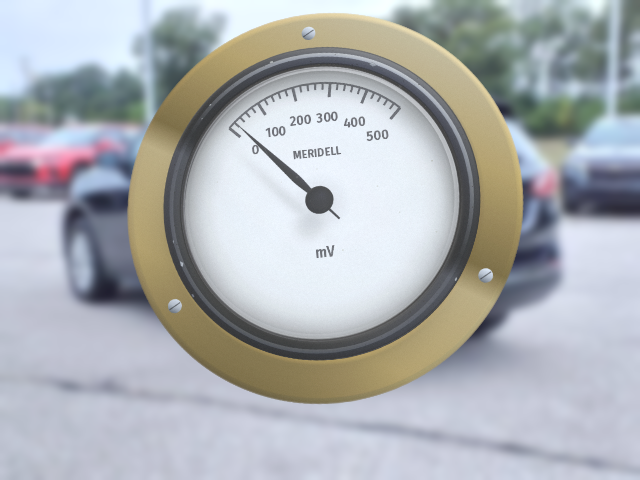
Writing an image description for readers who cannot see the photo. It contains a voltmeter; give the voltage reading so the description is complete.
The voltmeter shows 20 mV
